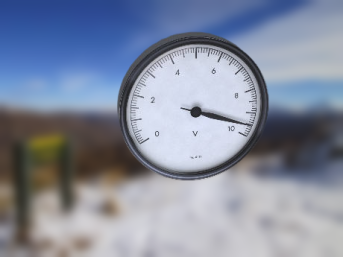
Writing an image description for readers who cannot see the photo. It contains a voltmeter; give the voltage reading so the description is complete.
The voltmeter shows 9.5 V
